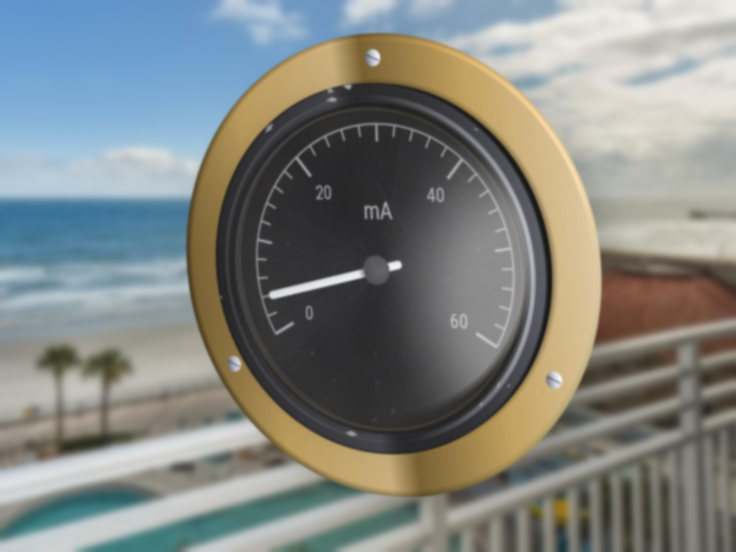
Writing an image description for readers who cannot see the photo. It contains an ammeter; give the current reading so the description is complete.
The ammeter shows 4 mA
